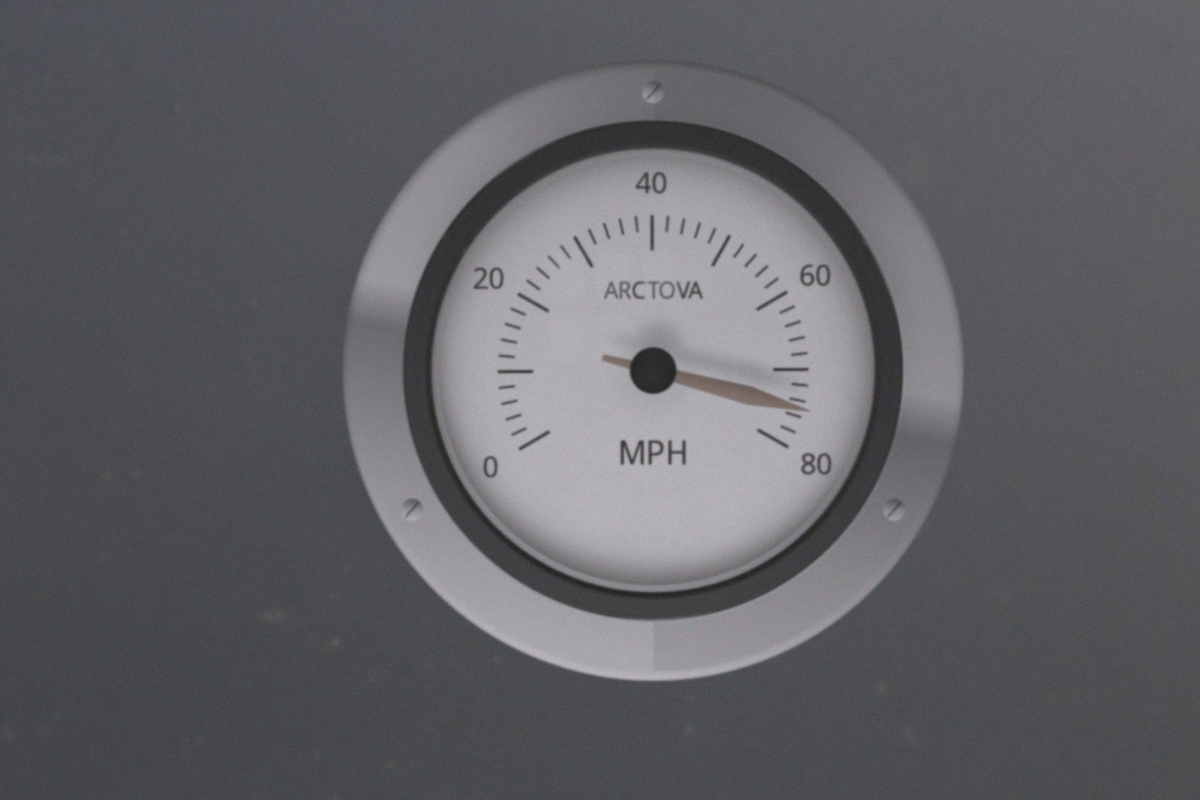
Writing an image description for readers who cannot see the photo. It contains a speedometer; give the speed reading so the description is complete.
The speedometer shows 75 mph
